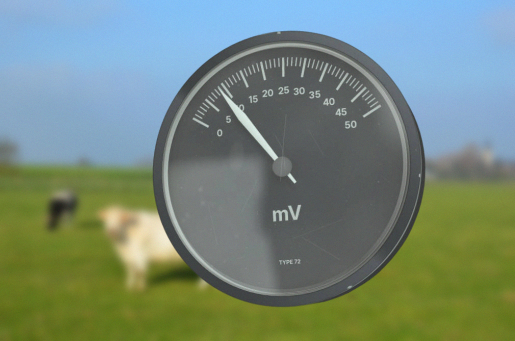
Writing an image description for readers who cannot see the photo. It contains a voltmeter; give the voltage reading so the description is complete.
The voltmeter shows 9 mV
